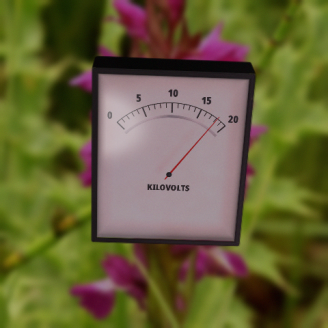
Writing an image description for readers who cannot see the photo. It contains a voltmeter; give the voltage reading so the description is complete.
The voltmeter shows 18 kV
